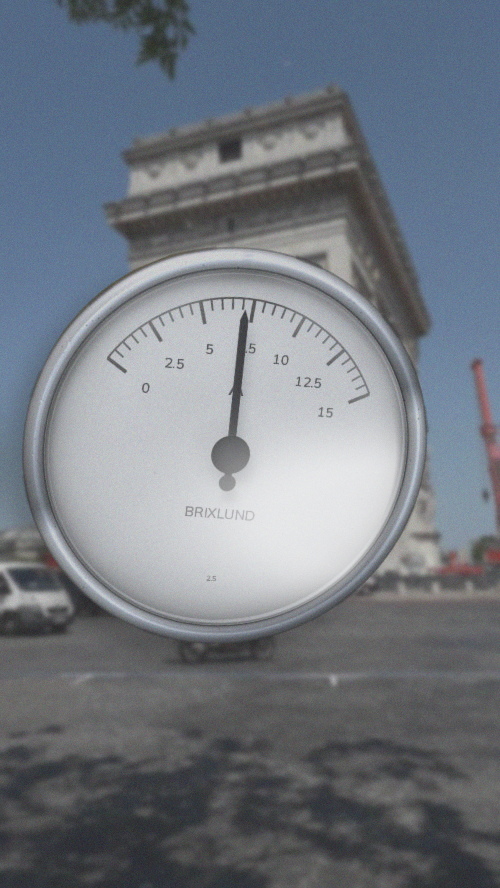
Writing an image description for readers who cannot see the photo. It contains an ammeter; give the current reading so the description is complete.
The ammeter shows 7 A
